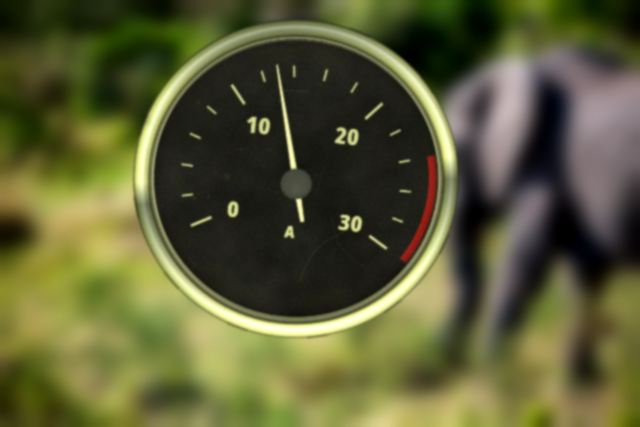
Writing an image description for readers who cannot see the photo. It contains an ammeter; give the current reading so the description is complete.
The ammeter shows 13 A
